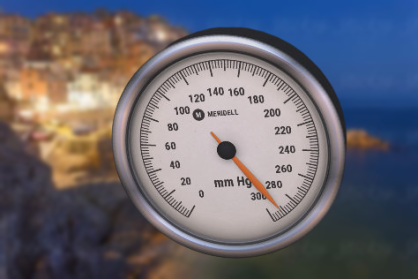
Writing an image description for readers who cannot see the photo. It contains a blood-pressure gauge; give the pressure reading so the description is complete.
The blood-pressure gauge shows 290 mmHg
